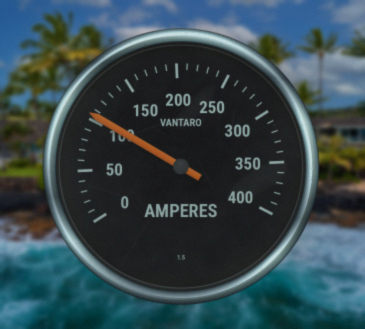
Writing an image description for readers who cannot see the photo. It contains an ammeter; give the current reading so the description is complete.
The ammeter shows 105 A
